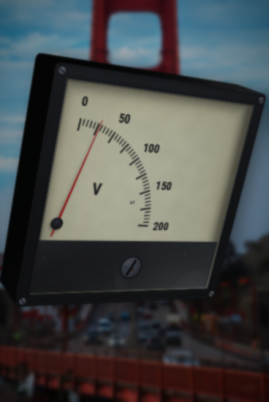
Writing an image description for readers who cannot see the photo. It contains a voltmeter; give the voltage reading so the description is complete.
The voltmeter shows 25 V
